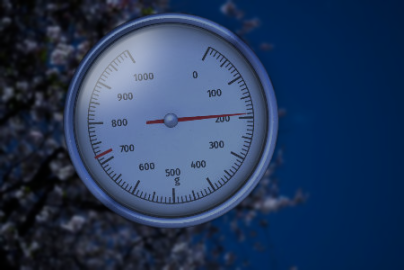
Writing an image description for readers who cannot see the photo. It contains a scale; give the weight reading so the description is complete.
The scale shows 190 g
